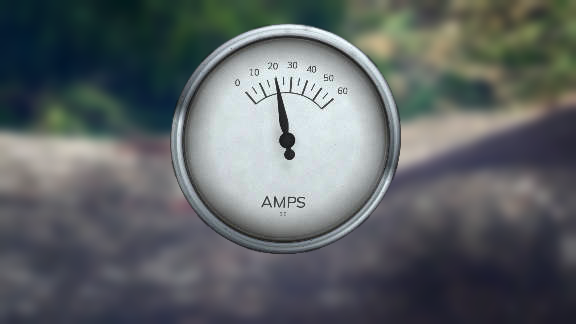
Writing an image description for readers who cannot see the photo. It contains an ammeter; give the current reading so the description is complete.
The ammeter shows 20 A
